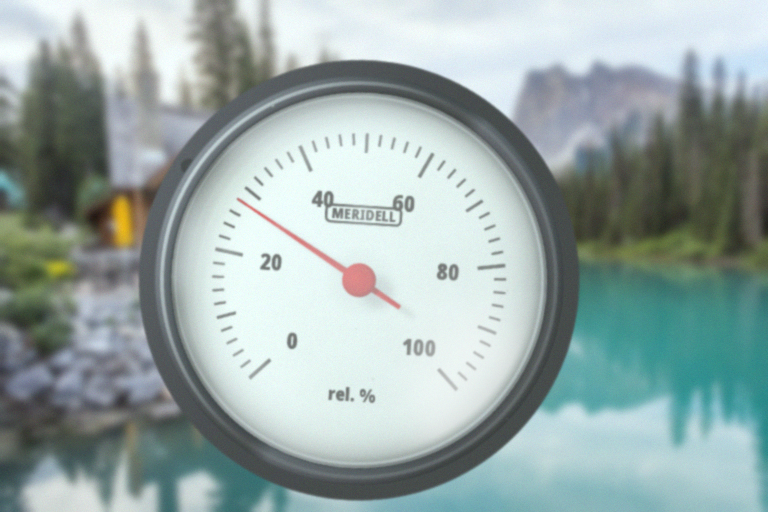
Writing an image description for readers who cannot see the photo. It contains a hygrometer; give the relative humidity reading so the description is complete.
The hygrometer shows 28 %
